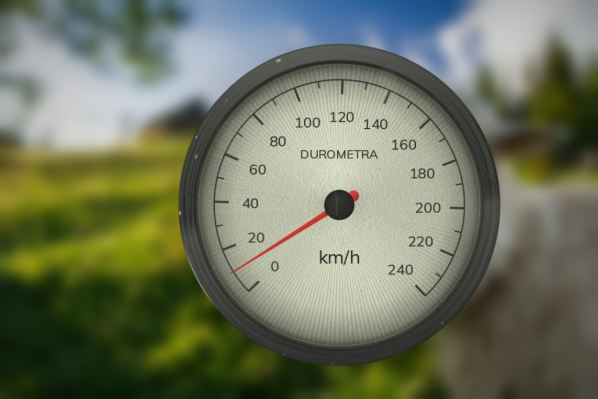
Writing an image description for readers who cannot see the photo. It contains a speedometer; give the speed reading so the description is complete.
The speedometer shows 10 km/h
